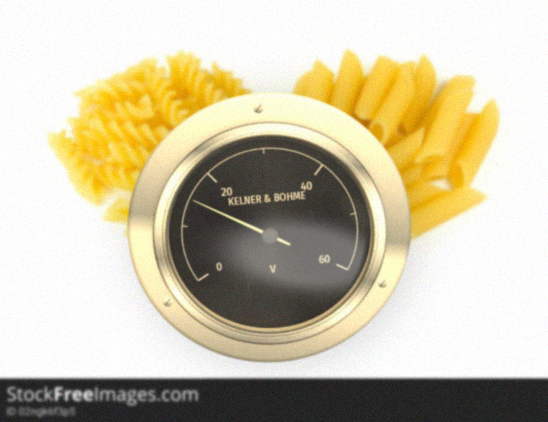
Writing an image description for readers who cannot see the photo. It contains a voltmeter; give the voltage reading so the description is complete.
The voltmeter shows 15 V
